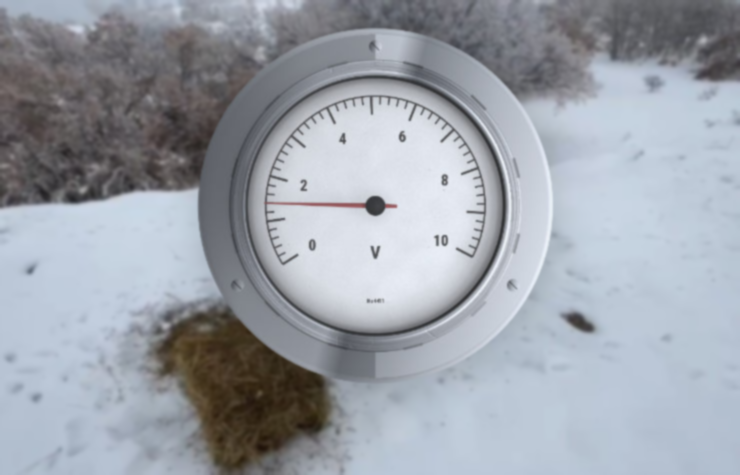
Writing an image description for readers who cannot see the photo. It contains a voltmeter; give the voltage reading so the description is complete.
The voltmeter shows 1.4 V
